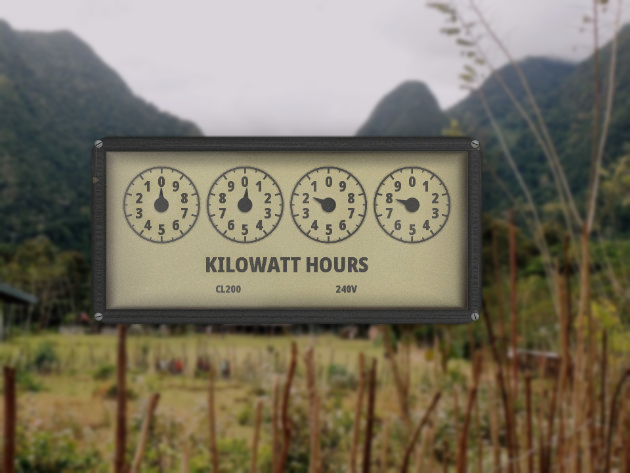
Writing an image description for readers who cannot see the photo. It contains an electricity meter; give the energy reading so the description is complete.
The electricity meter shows 18 kWh
